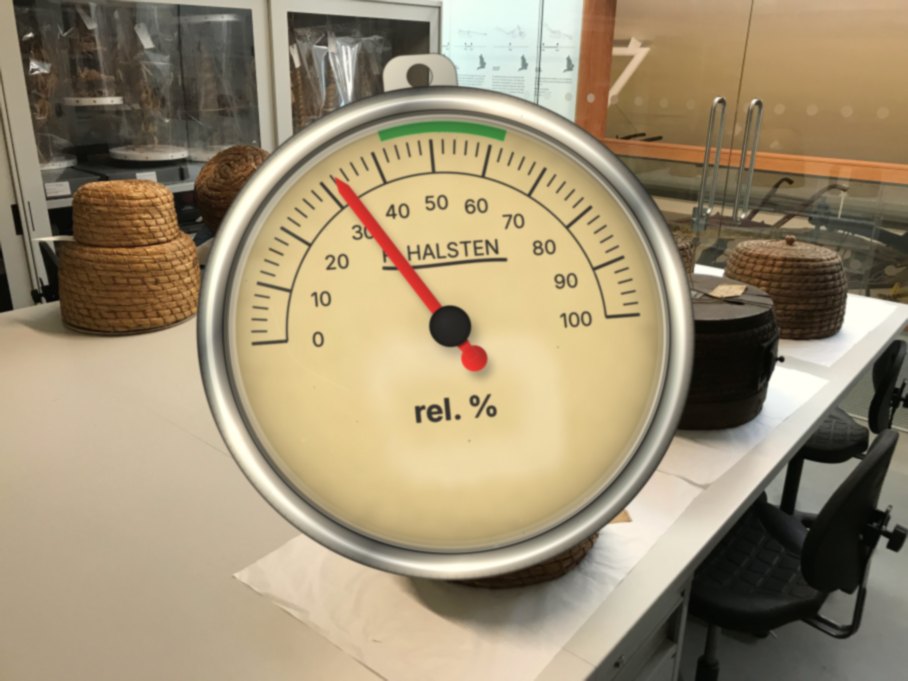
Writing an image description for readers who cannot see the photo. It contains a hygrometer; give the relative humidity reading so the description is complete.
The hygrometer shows 32 %
